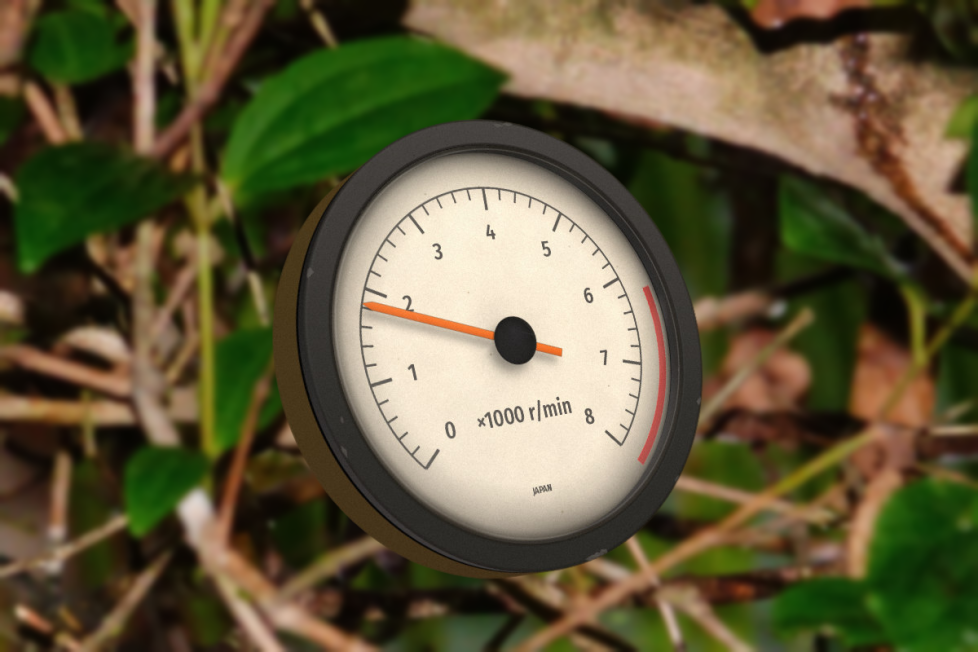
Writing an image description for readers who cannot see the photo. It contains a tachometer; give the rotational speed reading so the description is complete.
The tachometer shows 1800 rpm
